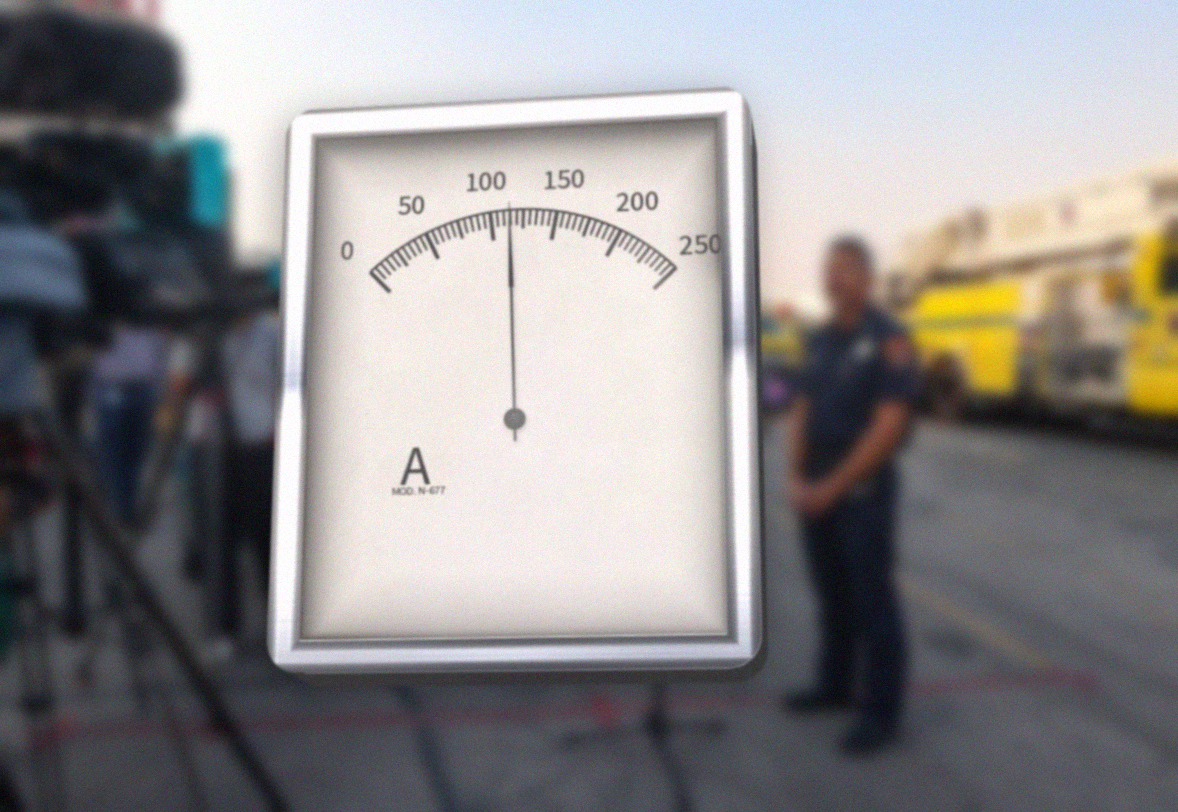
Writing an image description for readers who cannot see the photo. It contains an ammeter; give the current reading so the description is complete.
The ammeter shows 115 A
